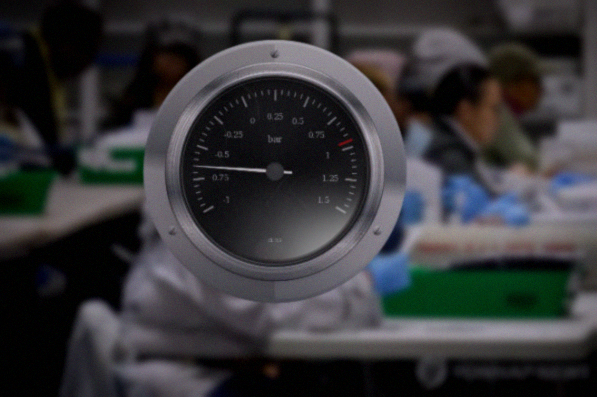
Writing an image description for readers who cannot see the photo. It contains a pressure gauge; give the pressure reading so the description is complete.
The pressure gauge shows -0.65 bar
